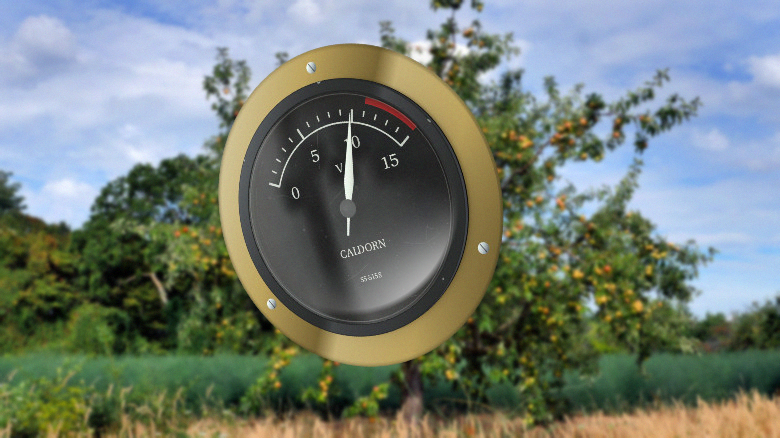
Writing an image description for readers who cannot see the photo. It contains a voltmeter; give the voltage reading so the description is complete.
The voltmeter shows 10 V
